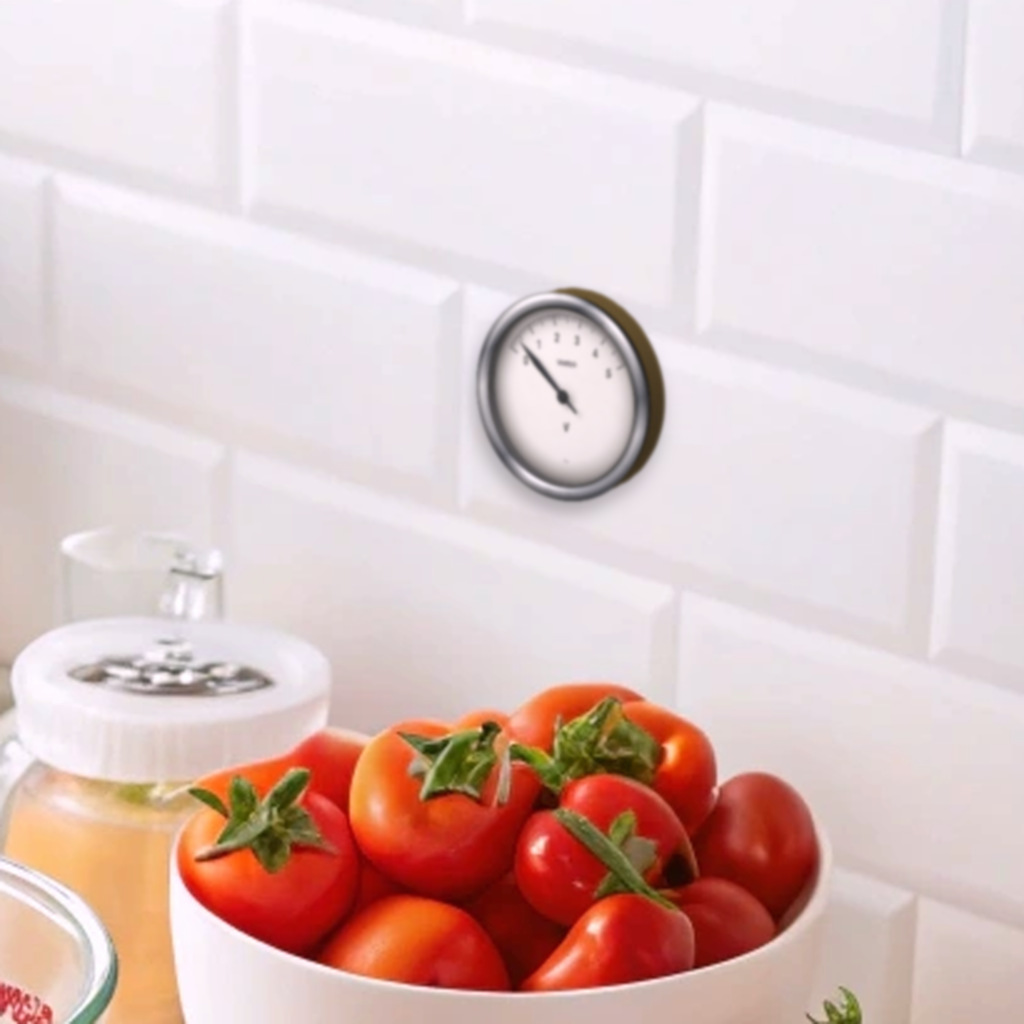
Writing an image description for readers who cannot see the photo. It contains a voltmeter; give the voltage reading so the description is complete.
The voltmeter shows 0.5 V
